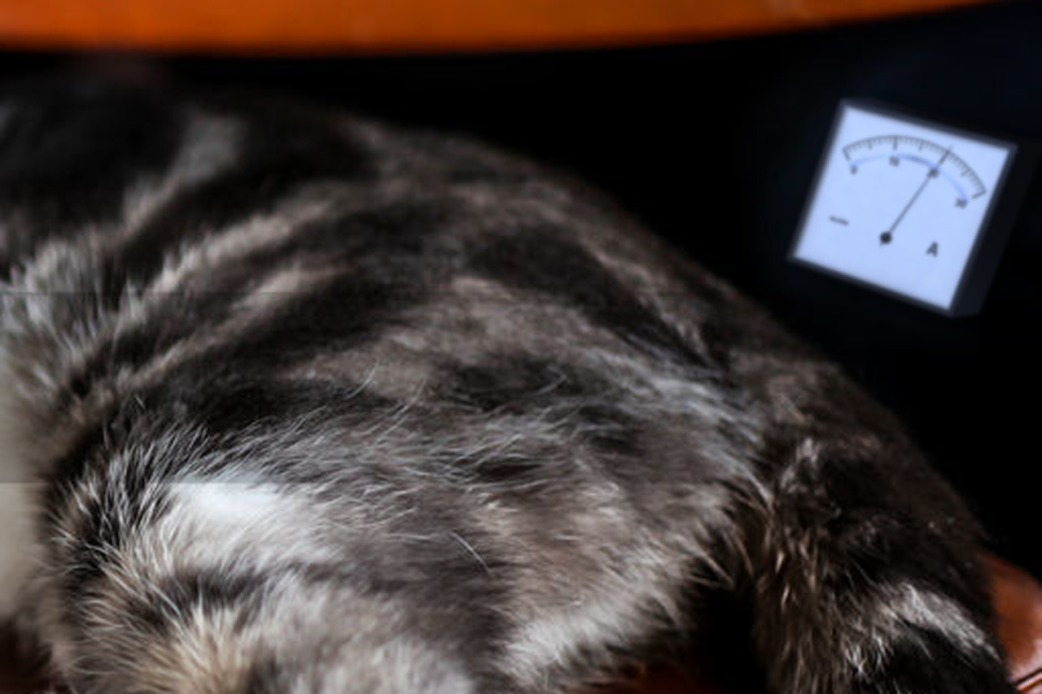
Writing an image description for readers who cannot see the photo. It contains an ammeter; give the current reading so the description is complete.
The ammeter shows 20 A
